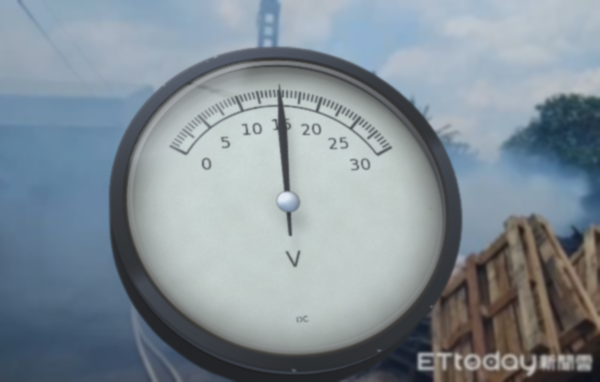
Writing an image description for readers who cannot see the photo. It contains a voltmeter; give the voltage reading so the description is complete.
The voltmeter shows 15 V
